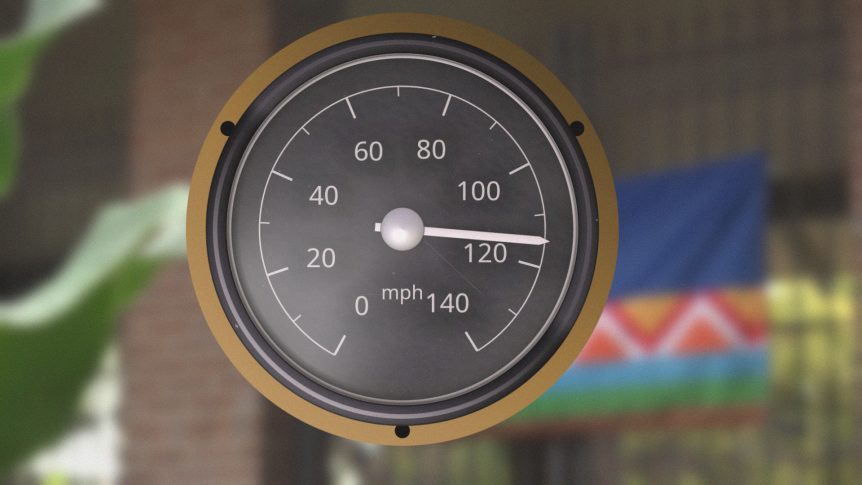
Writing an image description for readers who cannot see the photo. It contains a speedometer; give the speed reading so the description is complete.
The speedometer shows 115 mph
